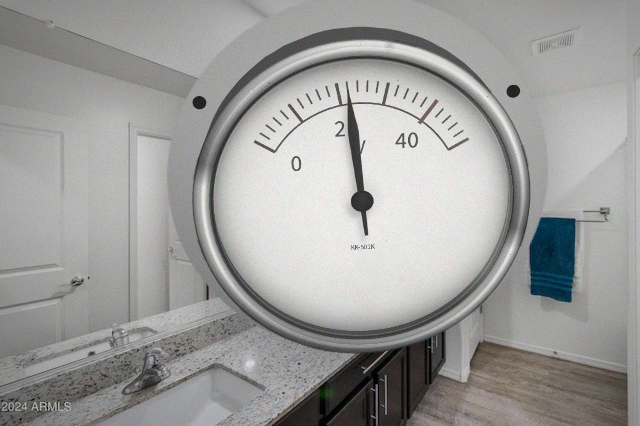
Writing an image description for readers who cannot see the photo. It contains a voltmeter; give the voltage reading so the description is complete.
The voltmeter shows 22 V
